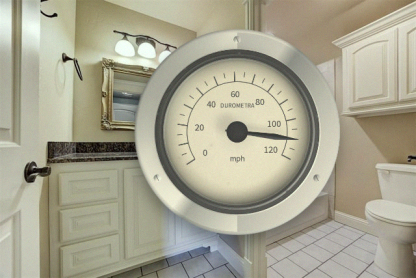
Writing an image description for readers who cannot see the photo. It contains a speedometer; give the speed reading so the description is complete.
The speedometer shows 110 mph
